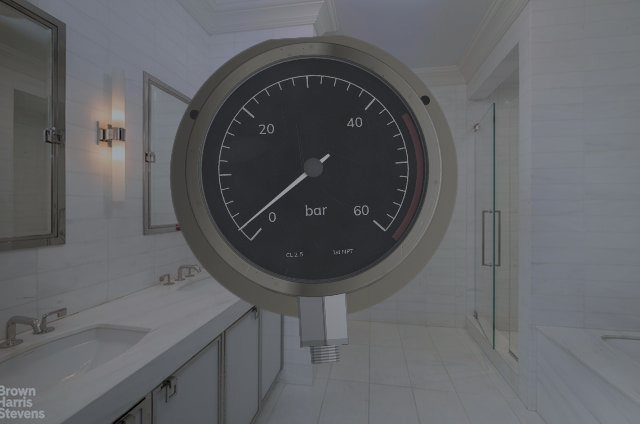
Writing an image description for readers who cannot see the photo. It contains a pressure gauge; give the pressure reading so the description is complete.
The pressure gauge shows 2 bar
